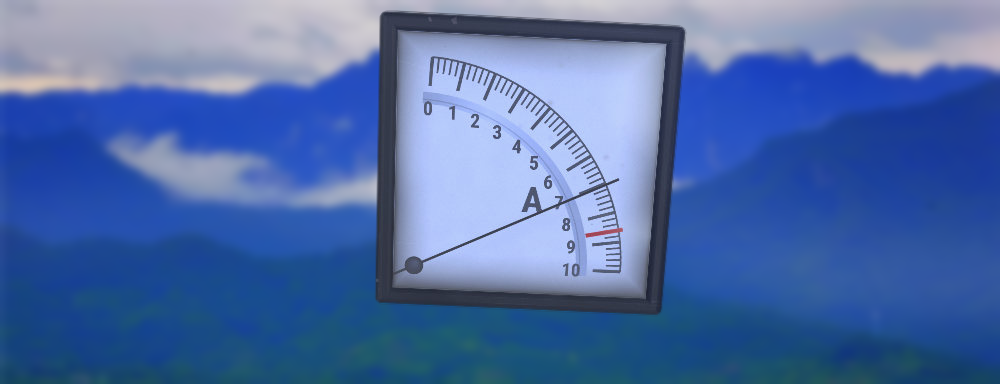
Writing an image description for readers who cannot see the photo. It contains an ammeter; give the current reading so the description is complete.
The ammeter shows 7 A
